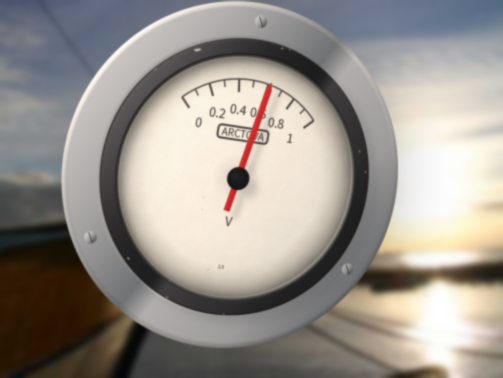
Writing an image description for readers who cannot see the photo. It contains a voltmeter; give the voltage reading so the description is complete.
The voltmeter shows 0.6 V
